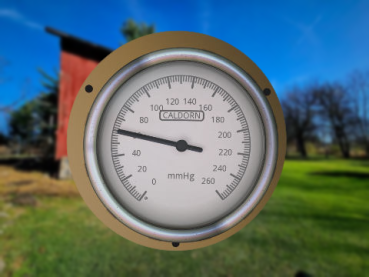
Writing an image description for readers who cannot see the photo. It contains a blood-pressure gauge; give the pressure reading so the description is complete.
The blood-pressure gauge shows 60 mmHg
